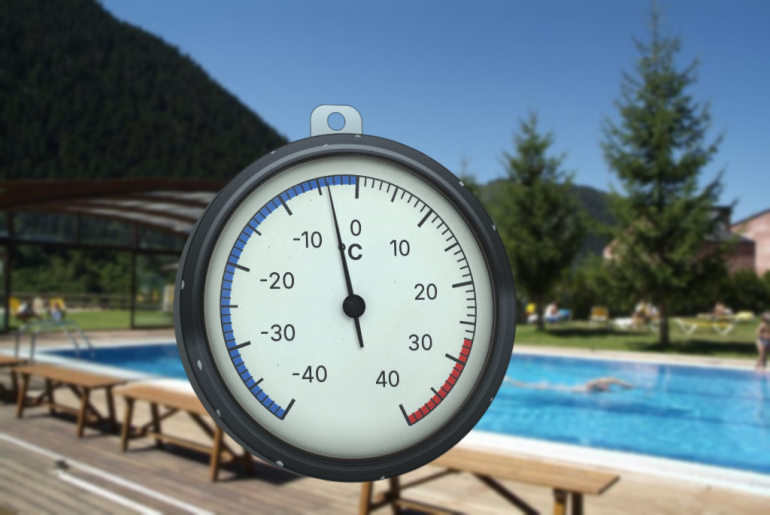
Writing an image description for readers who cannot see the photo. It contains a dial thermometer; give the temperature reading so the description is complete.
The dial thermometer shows -4 °C
